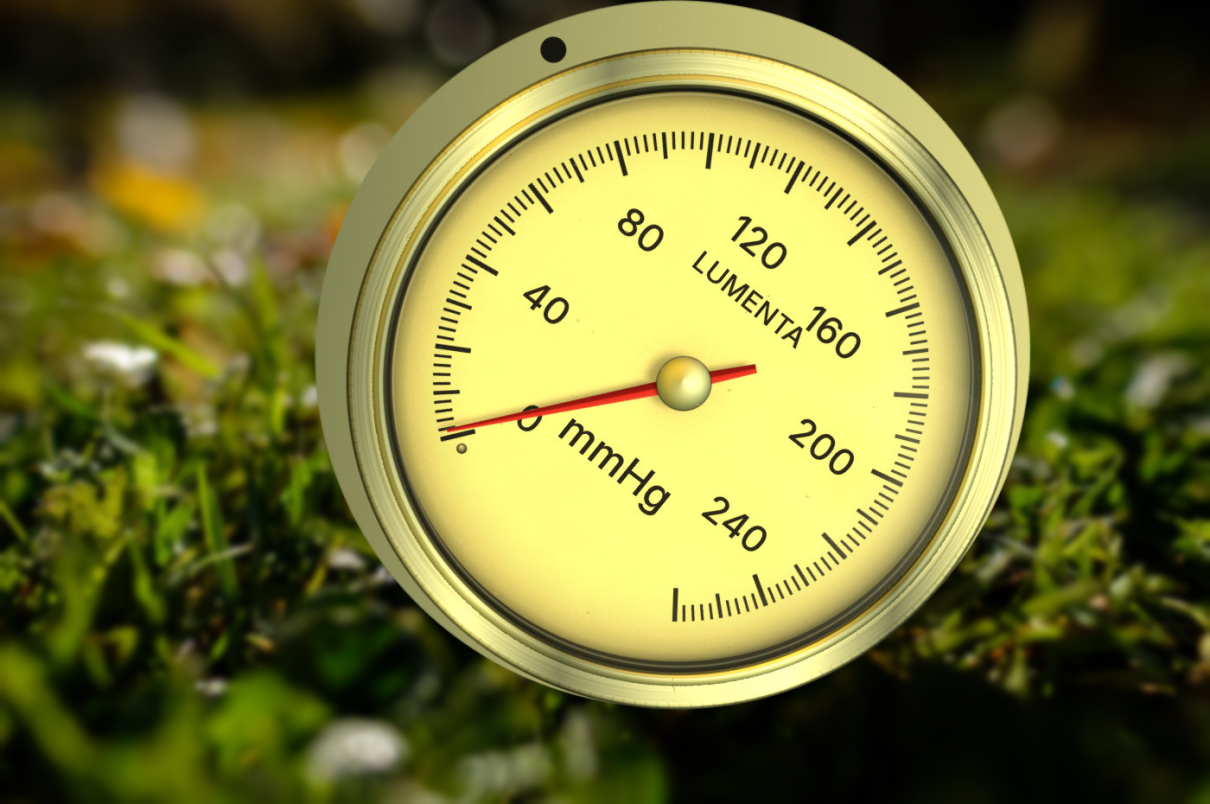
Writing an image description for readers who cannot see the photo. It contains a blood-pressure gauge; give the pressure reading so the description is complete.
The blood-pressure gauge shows 2 mmHg
